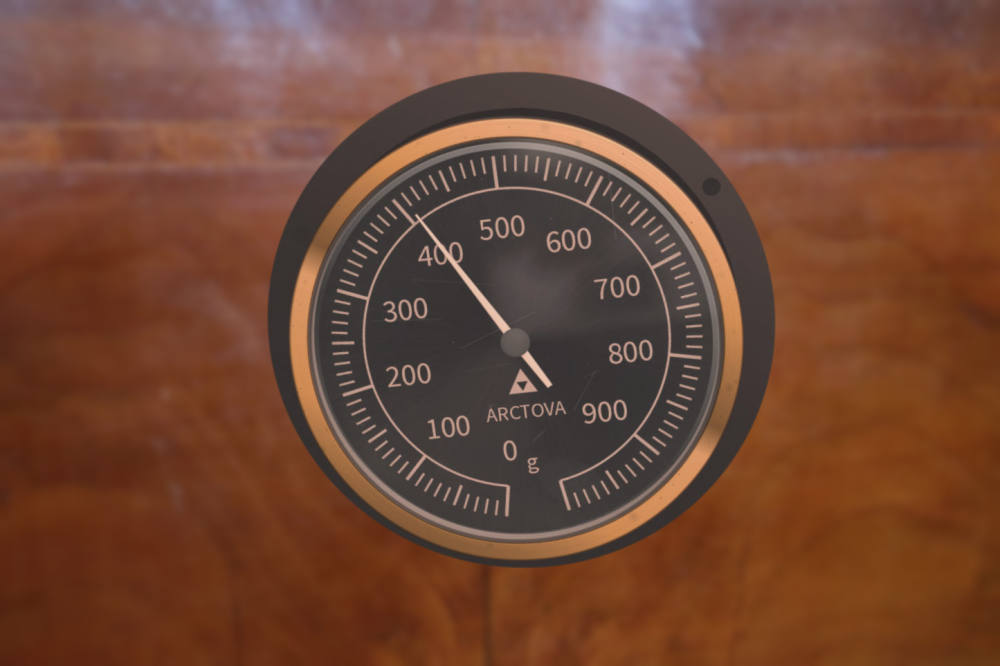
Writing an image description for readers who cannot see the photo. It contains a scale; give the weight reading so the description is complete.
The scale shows 410 g
